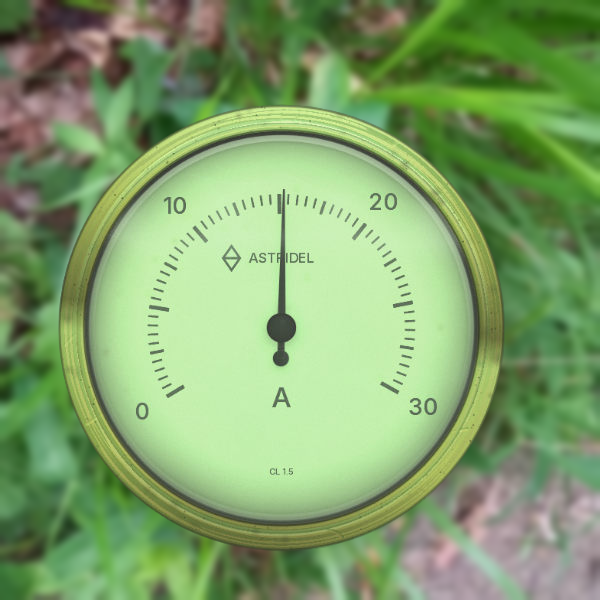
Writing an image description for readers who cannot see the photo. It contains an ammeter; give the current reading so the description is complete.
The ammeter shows 15.25 A
